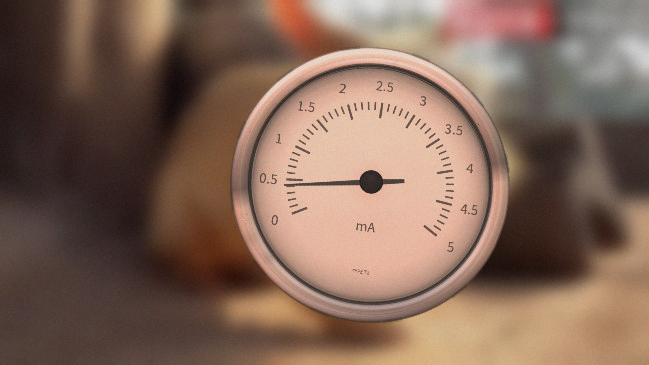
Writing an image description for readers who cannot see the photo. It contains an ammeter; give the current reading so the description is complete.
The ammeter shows 0.4 mA
